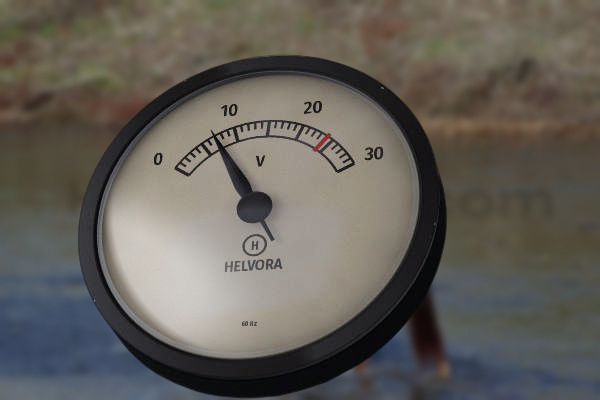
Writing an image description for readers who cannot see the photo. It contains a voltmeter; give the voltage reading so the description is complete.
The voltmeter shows 7 V
